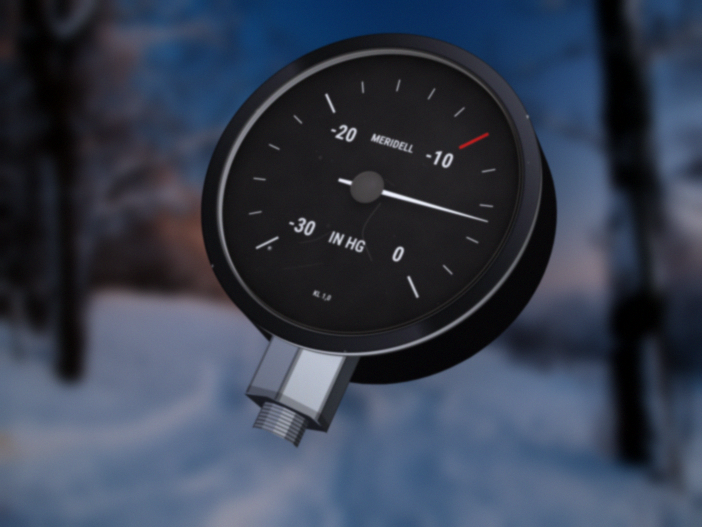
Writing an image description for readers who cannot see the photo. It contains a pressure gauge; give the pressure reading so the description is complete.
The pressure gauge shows -5 inHg
